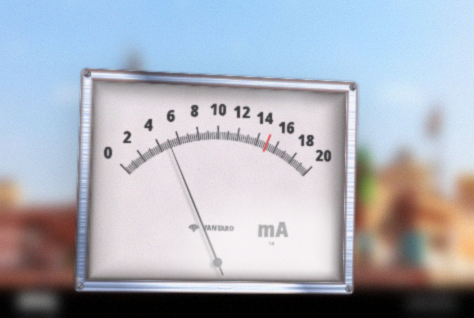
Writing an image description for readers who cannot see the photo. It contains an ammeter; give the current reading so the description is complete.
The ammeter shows 5 mA
